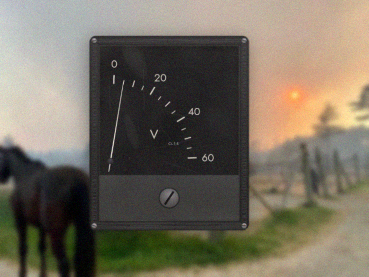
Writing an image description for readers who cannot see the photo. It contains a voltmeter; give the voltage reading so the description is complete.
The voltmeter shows 5 V
